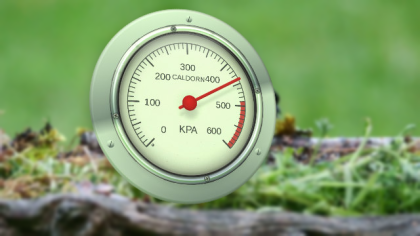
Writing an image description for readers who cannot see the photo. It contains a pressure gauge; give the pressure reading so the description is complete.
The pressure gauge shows 440 kPa
